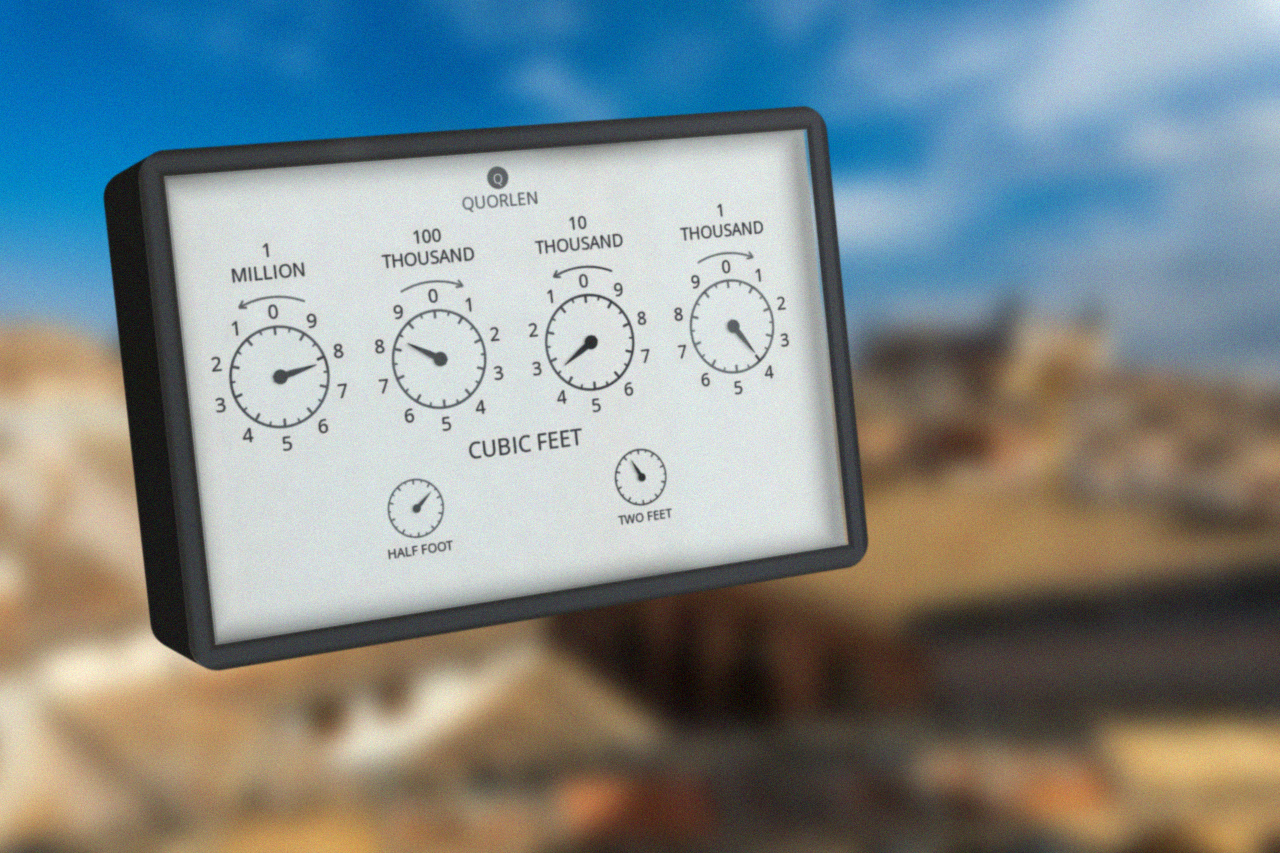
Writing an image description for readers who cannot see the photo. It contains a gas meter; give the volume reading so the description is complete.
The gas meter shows 783400 ft³
